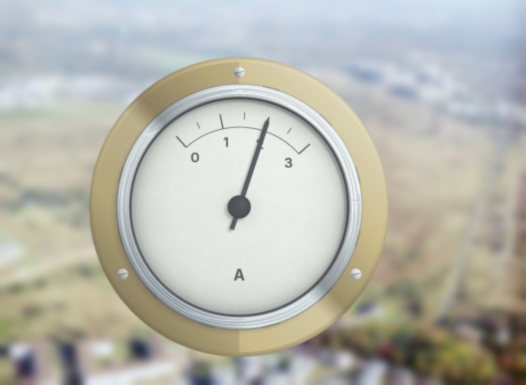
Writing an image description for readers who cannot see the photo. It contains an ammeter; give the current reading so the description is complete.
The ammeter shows 2 A
